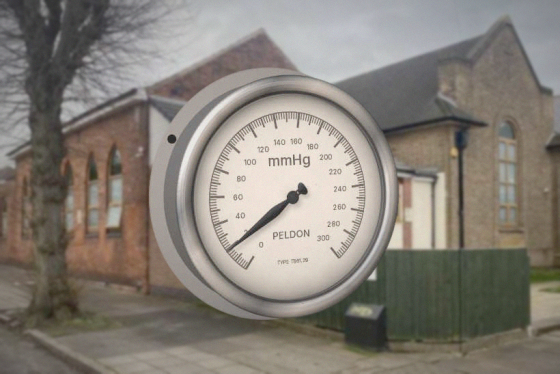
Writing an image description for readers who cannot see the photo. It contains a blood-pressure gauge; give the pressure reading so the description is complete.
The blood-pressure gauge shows 20 mmHg
